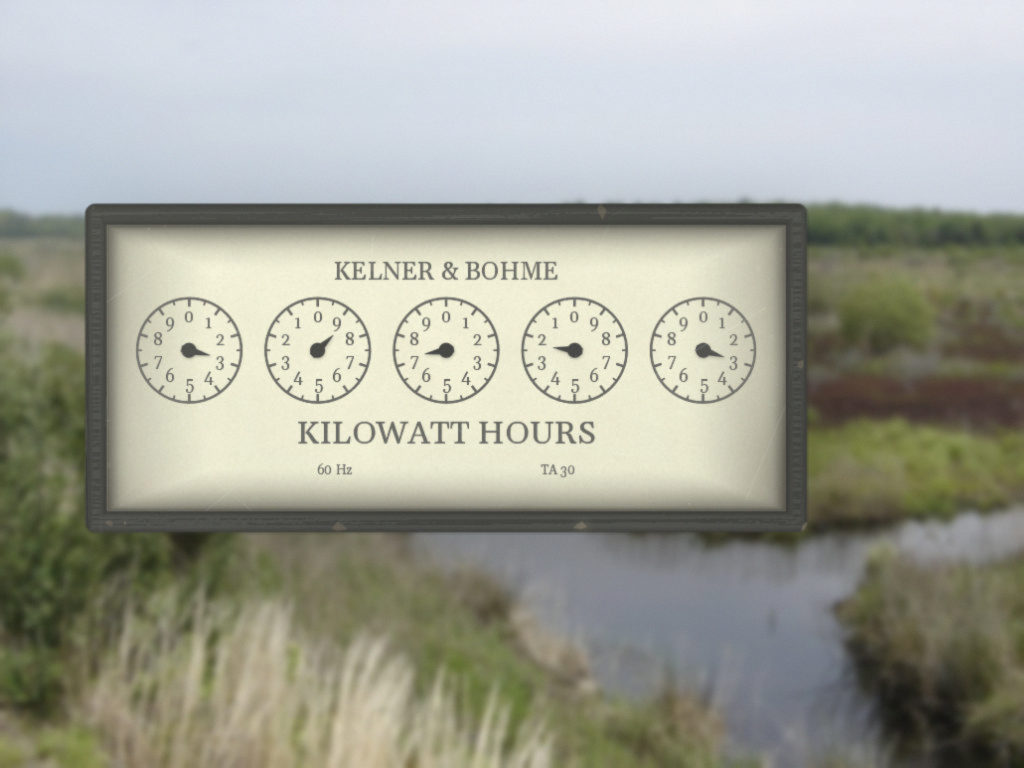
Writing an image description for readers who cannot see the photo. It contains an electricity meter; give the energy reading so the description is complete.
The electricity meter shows 28723 kWh
